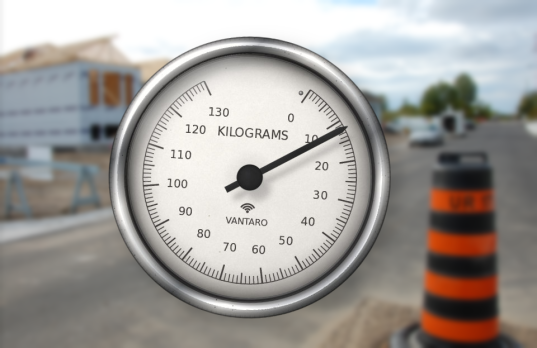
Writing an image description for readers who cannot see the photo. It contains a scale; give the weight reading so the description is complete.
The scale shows 12 kg
